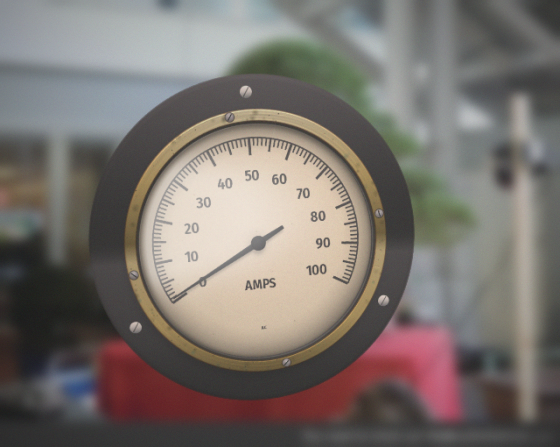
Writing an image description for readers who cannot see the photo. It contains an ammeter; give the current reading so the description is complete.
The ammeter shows 1 A
